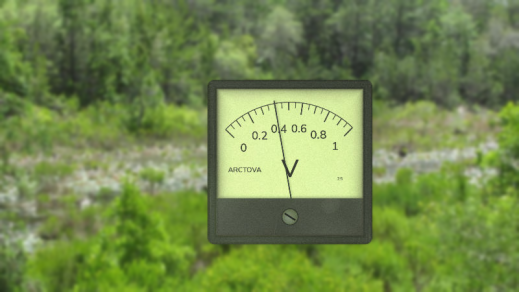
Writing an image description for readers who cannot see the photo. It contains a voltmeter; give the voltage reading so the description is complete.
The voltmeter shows 0.4 V
